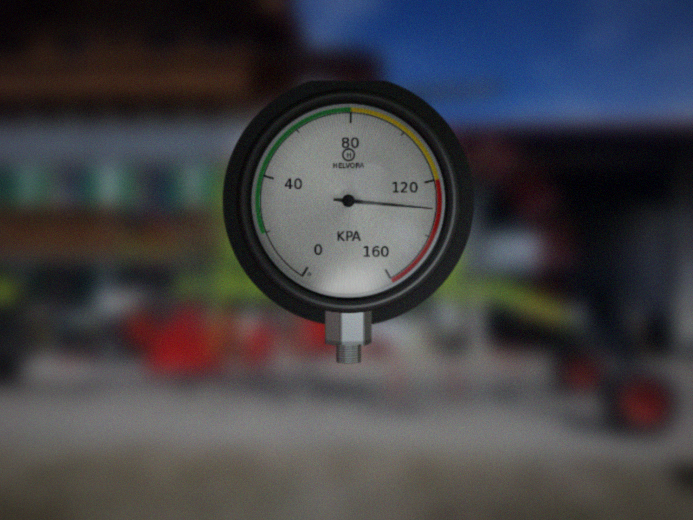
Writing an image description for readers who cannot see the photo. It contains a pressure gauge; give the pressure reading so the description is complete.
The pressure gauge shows 130 kPa
